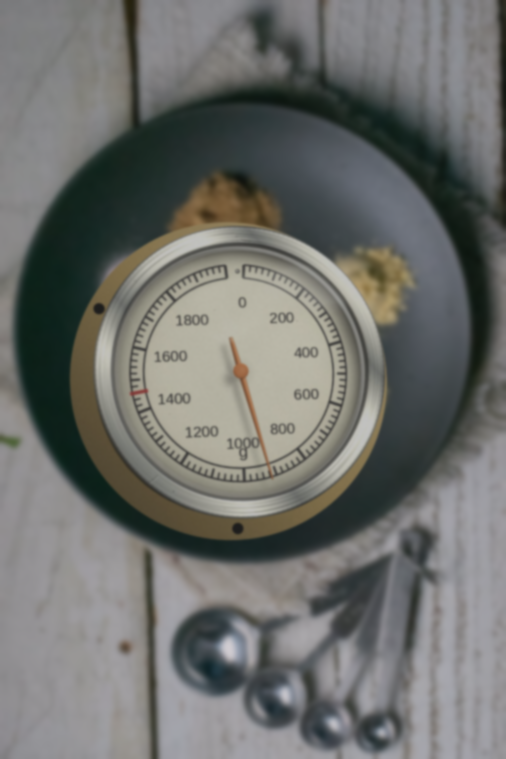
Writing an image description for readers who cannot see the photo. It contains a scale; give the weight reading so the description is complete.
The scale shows 920 g
